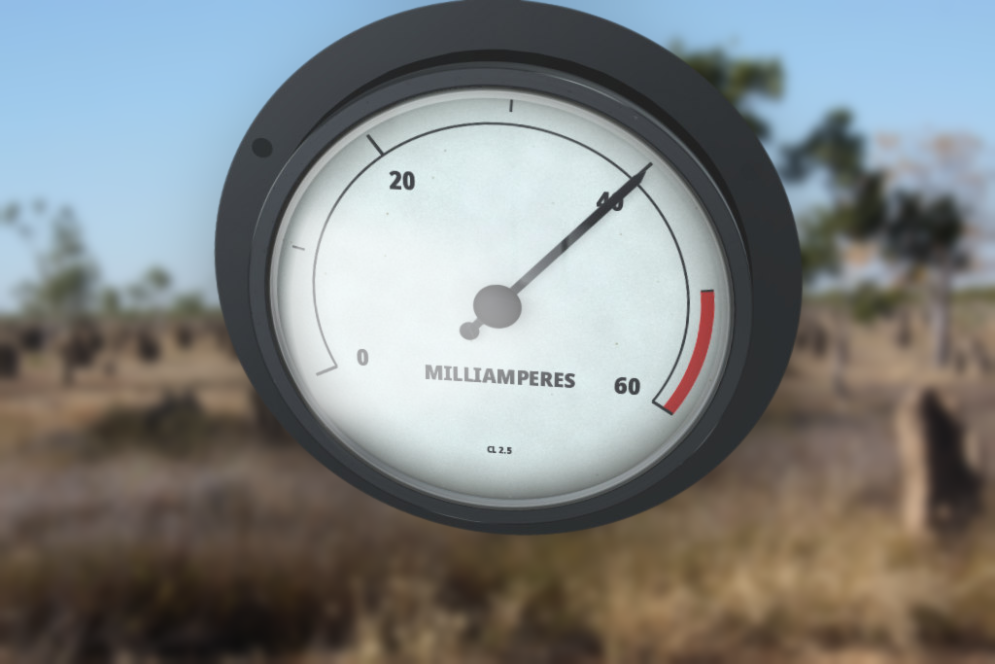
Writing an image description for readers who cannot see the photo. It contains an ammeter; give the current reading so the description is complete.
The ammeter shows 40 mA
